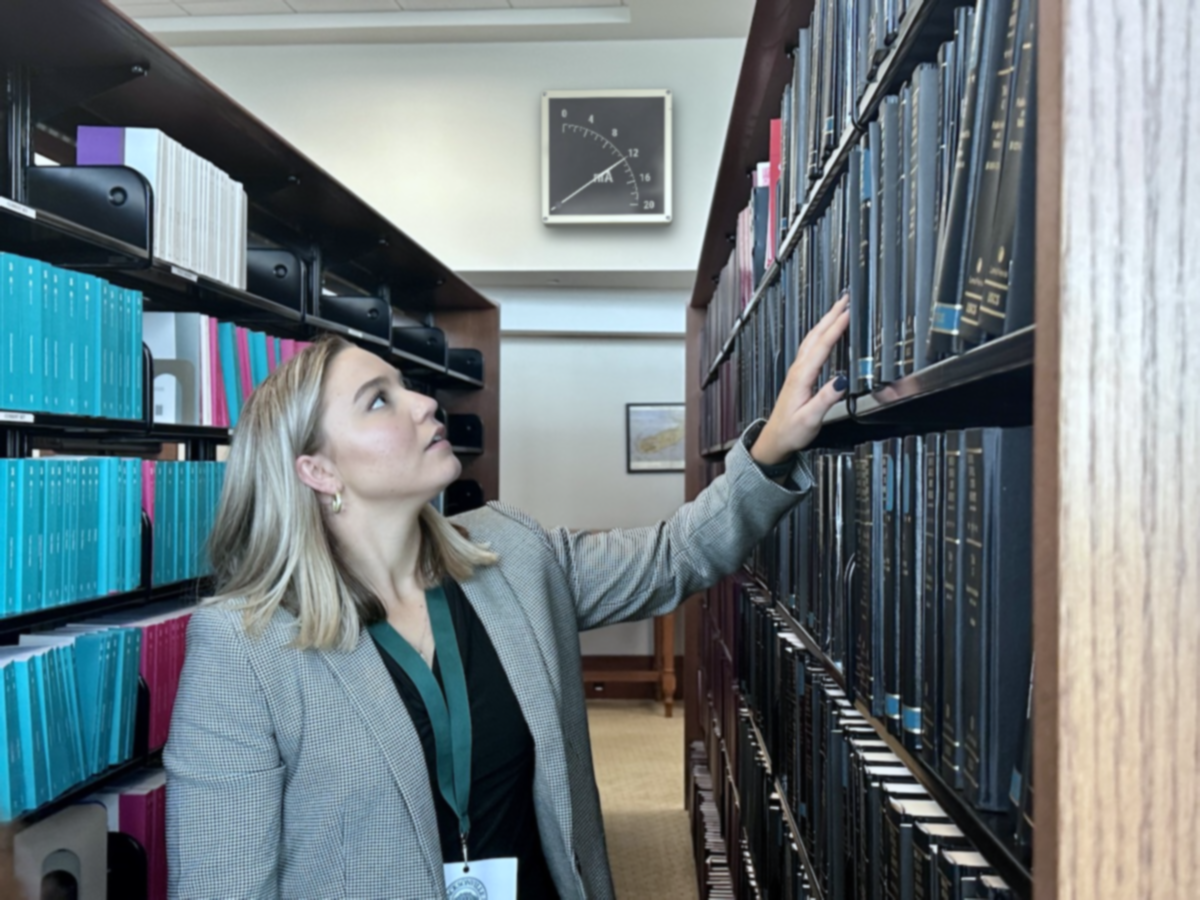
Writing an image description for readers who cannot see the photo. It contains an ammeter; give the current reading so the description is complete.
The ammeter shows 12 mA
